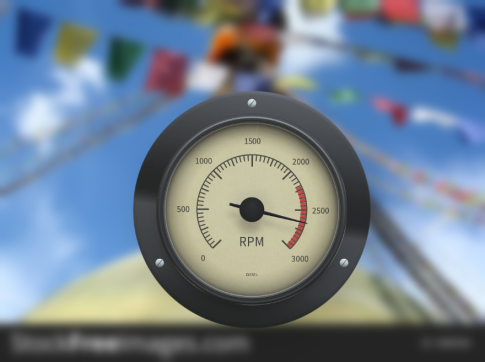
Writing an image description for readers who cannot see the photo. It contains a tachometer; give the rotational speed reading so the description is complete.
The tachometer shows 2650 rpm
